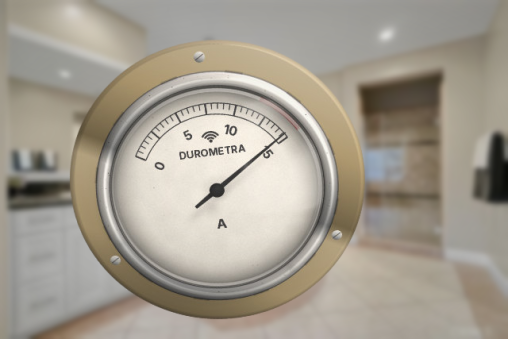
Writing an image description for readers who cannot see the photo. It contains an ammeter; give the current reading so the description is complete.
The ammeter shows 14.5 A
